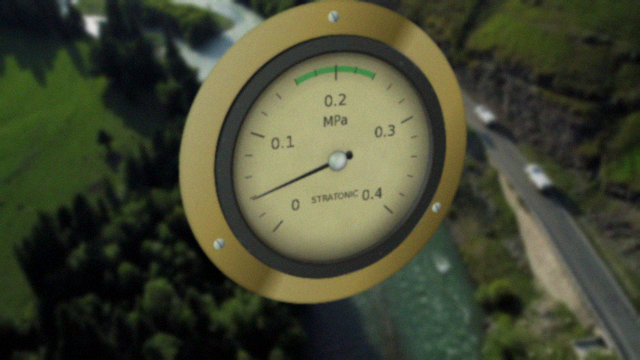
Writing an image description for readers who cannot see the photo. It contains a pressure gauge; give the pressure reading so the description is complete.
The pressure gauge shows 0.04 MPa
